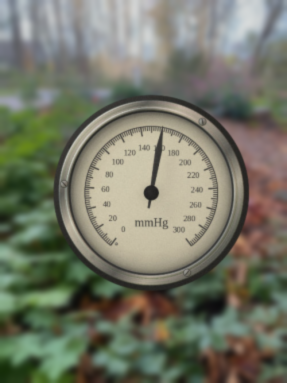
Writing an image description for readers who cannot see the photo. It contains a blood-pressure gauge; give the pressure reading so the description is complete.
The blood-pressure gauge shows 160 mmHg
